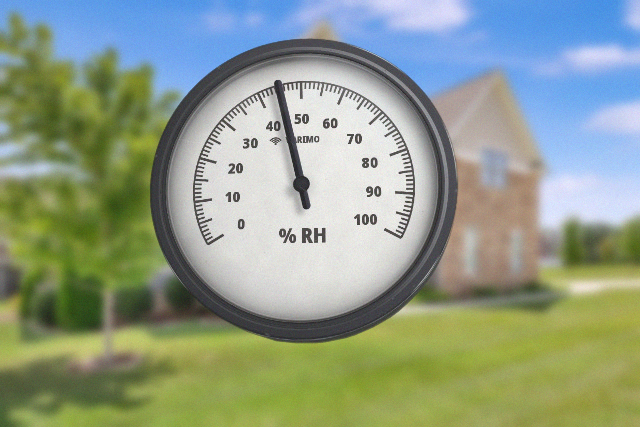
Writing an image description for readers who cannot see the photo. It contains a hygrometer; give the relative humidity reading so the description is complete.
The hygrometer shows 45 %
